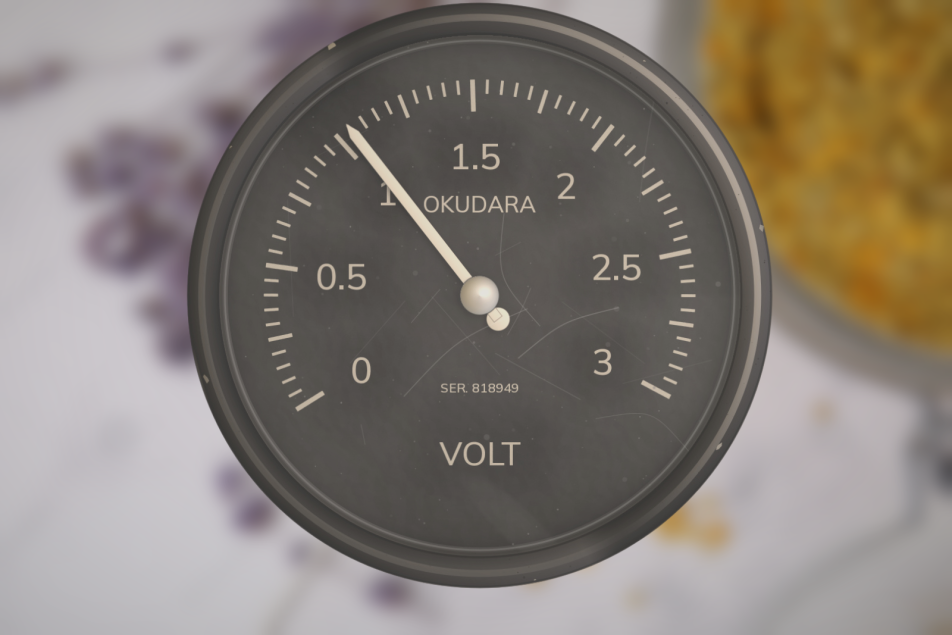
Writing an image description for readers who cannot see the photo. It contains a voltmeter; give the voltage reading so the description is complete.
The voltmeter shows 1.05 V
